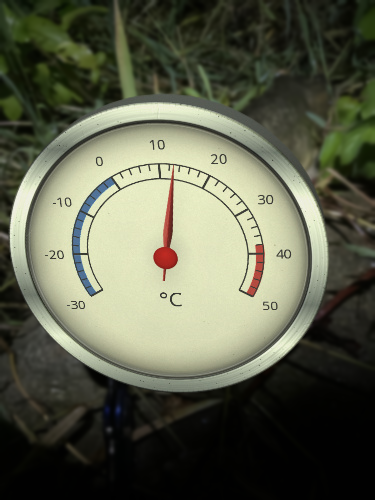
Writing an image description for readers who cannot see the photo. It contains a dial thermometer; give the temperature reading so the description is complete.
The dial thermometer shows 13 °C
